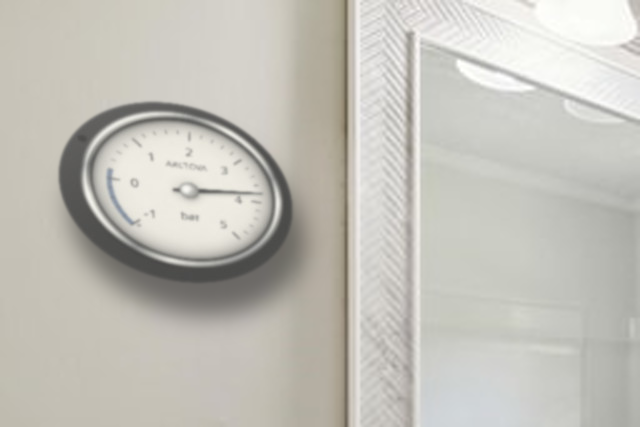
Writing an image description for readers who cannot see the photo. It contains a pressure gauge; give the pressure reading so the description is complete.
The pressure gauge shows 3.8 bar
